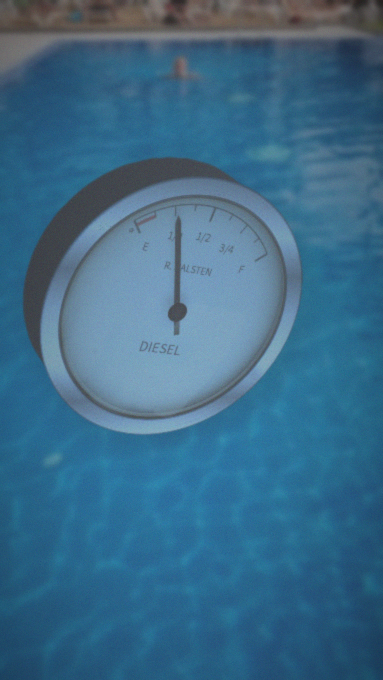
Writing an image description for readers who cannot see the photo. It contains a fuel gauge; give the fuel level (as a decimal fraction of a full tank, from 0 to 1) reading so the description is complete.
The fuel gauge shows 0.25
